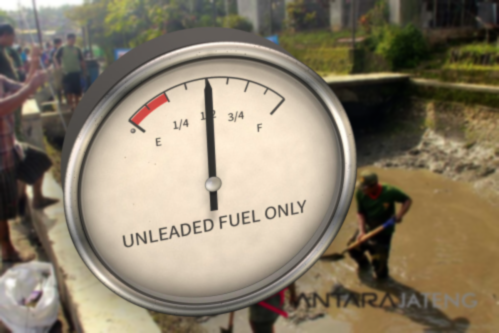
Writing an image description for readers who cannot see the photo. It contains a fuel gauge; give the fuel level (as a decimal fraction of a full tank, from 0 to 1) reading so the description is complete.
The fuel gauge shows 0.5
